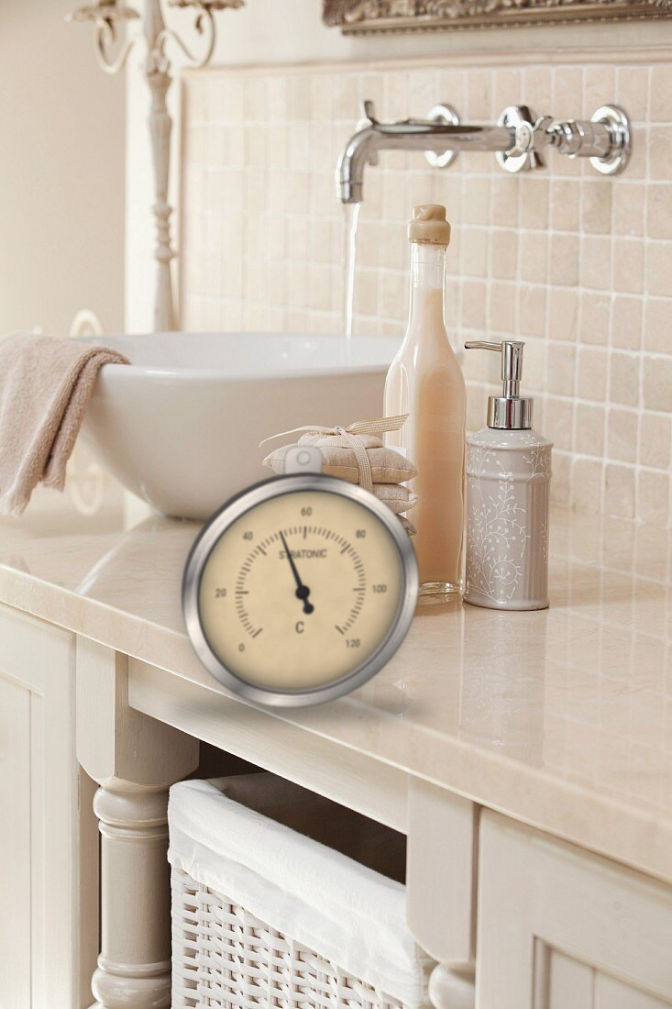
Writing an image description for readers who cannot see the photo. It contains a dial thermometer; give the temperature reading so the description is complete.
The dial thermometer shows 50 °C
